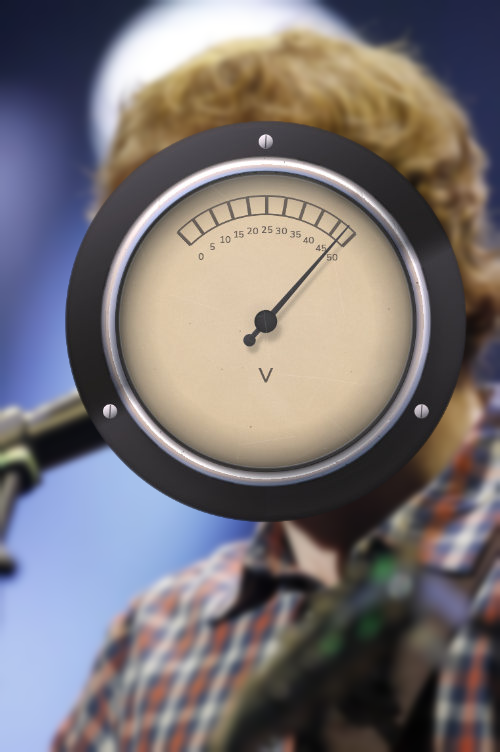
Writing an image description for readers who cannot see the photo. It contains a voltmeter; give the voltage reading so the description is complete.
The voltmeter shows 47.5 V
